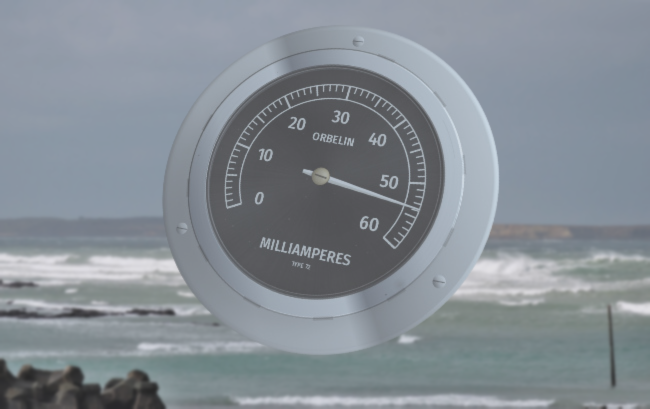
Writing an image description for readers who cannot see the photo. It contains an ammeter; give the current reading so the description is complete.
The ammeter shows 54 mA
